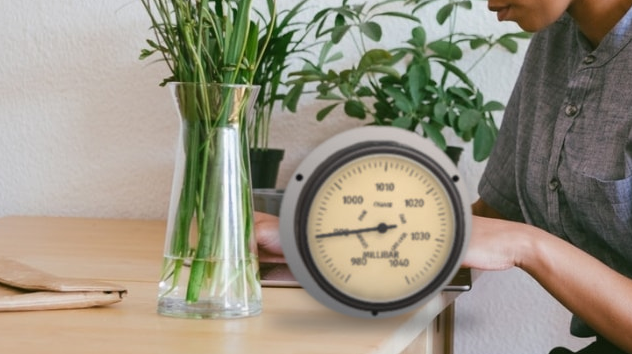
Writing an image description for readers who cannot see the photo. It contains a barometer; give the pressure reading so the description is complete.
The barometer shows 990 mbar
